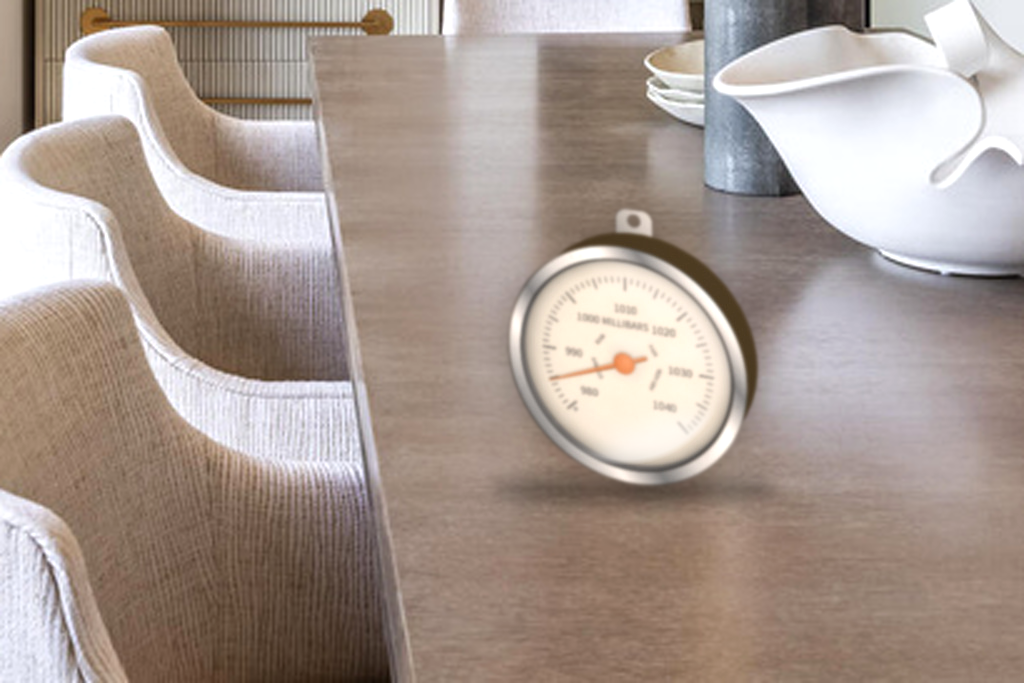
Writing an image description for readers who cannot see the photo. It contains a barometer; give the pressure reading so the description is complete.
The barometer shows 985 mbar
